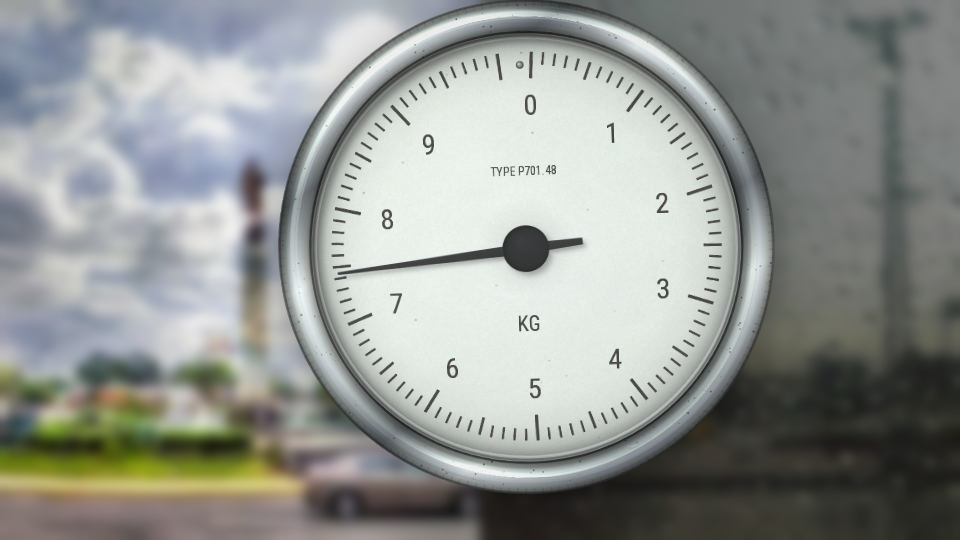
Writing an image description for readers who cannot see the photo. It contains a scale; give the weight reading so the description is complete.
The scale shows 7.45 kg
